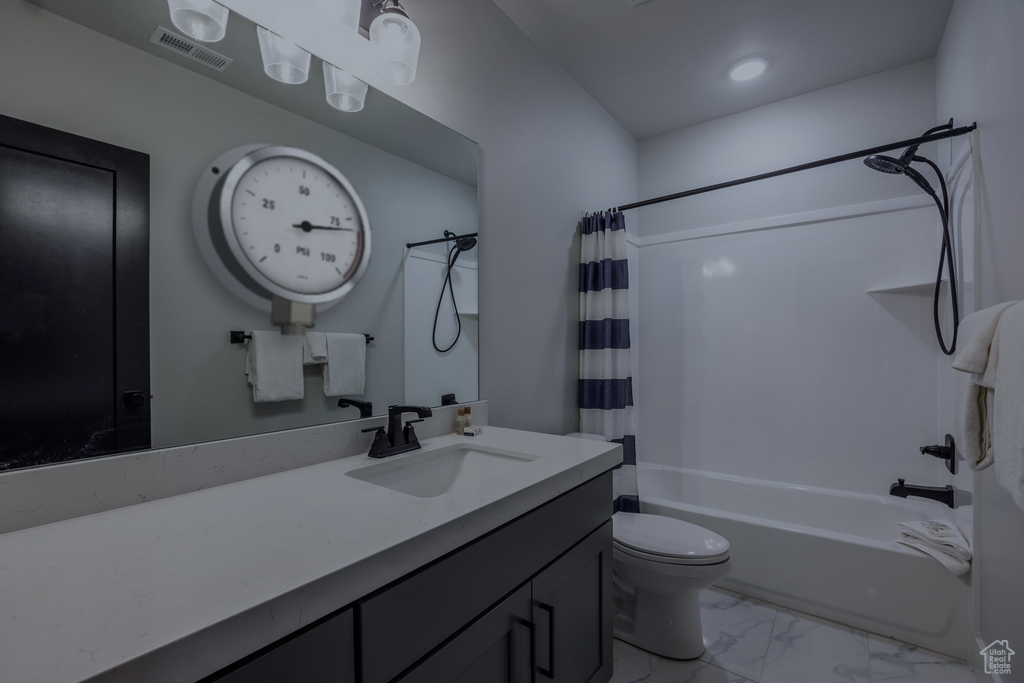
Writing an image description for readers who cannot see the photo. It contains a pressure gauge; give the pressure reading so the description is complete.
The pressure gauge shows 80 psi
